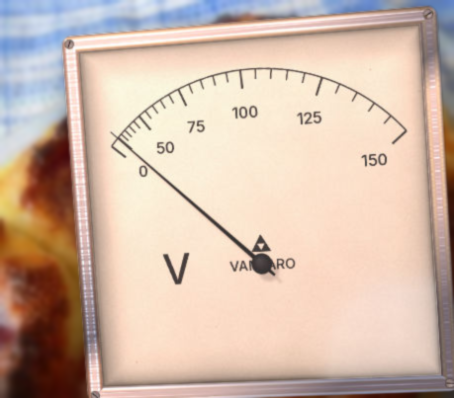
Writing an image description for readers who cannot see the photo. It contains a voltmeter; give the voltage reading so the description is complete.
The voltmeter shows 25 V
